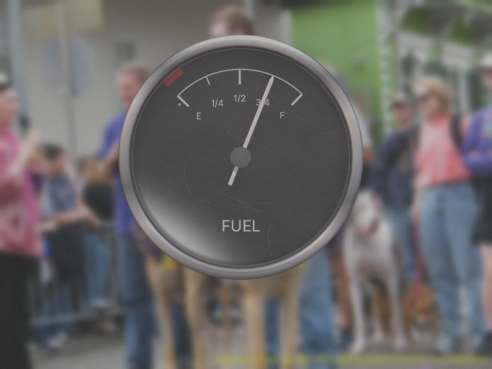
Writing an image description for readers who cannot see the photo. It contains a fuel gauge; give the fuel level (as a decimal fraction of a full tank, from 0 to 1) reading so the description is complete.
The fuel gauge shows 0.75
